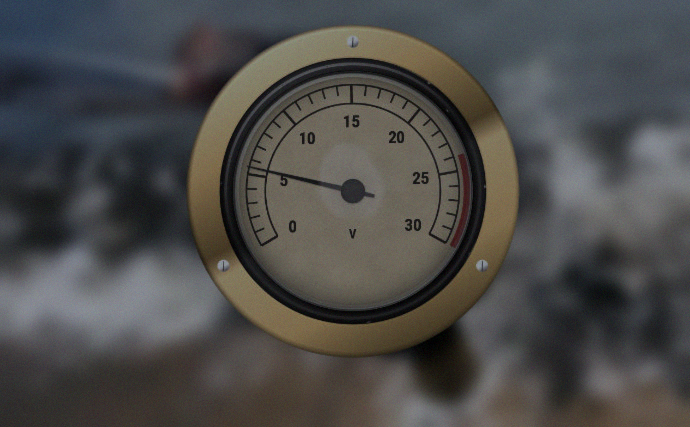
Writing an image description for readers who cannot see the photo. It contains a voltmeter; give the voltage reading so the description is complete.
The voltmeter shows 5.5 V
